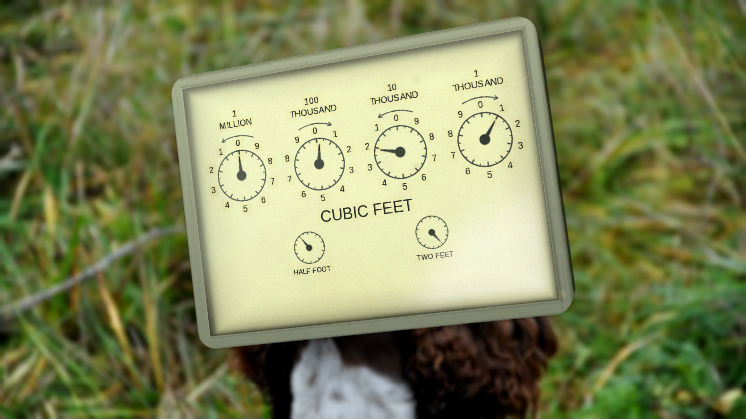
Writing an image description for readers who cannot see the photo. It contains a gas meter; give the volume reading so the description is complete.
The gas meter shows 2100 ft³
